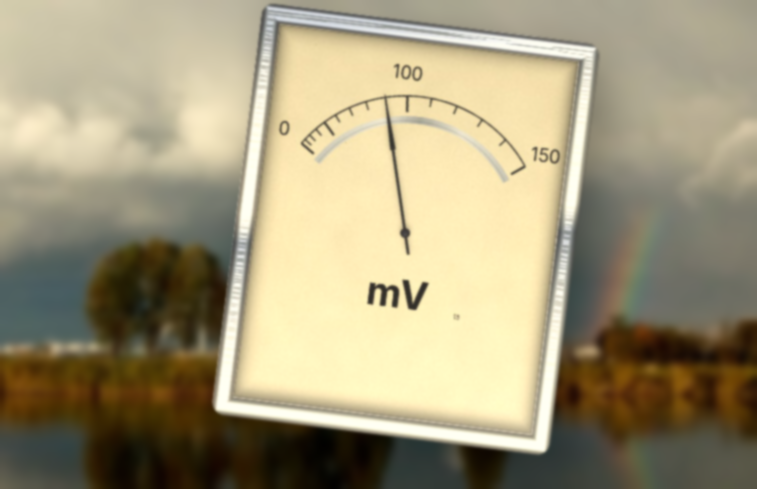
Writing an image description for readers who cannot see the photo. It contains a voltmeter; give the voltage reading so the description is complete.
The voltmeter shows 90 mV
